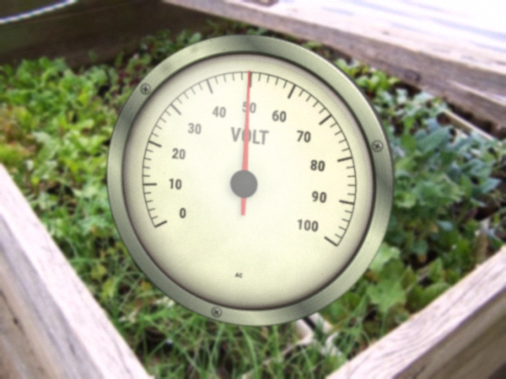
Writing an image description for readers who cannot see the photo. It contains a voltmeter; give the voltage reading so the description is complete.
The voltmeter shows 50 V
